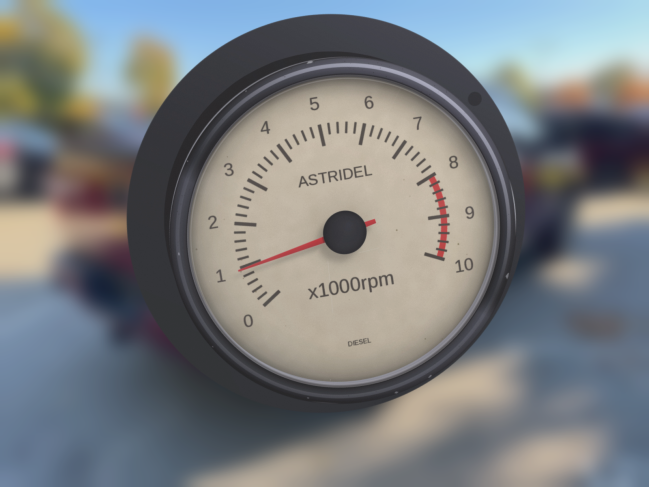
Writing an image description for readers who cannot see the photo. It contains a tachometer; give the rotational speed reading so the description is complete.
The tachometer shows 1000 rpm
